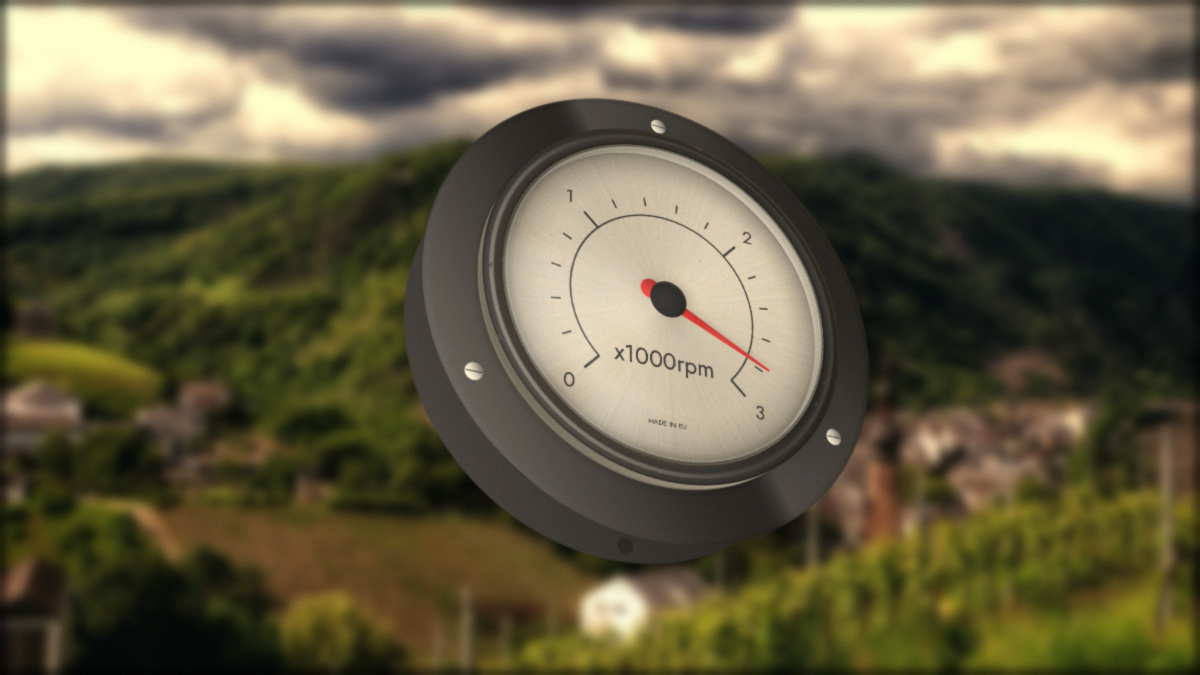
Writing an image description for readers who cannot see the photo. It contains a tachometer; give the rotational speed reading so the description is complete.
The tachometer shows 2800 rpm
